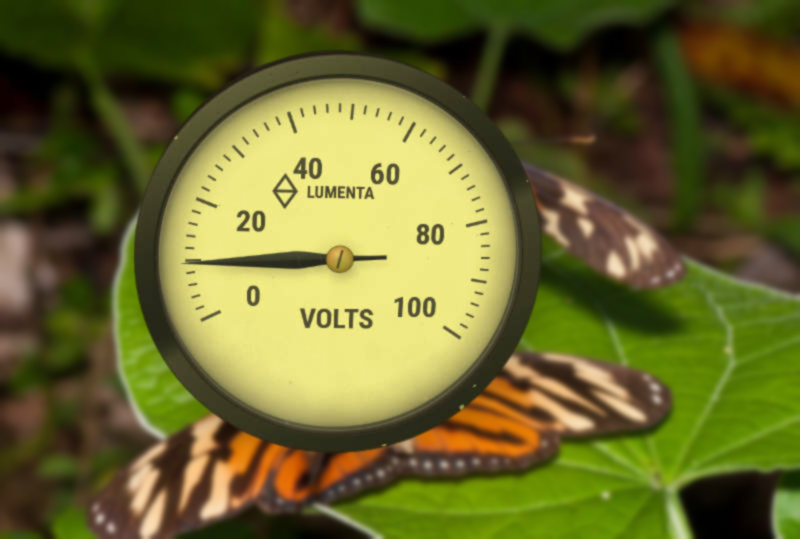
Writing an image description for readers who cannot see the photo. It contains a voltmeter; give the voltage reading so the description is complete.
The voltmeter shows 10 V
